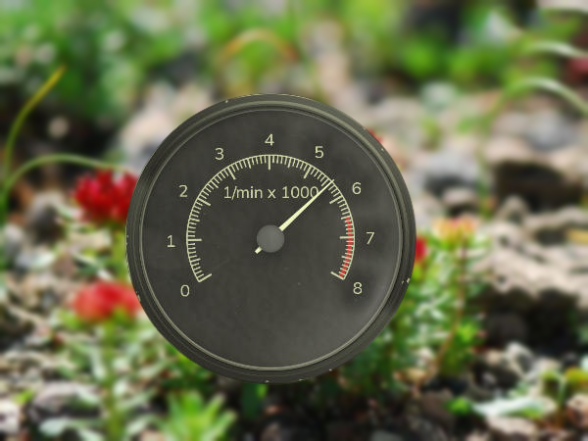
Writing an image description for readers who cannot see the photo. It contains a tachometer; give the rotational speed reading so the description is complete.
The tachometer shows 5600 rpm
